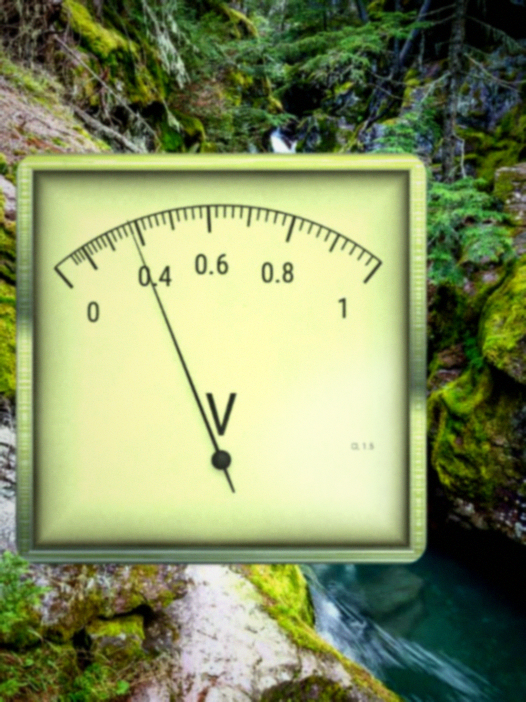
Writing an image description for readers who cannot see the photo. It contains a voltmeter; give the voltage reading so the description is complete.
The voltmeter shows 0.38 V
